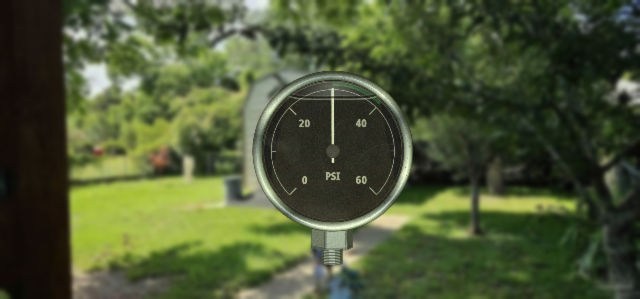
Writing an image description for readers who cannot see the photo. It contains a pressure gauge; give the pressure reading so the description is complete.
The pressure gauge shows 30 psi
